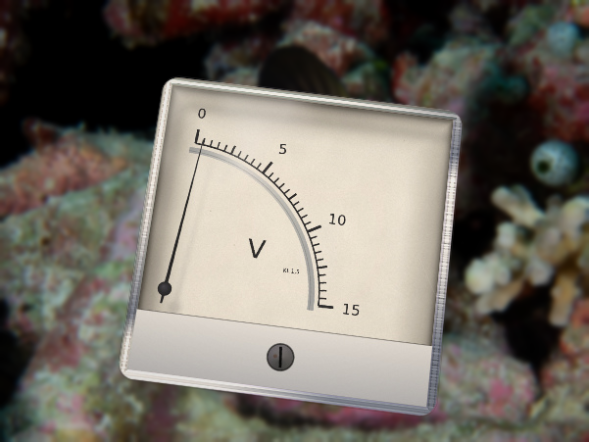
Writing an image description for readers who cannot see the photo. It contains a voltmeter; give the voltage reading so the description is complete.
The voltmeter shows 0.5 V
